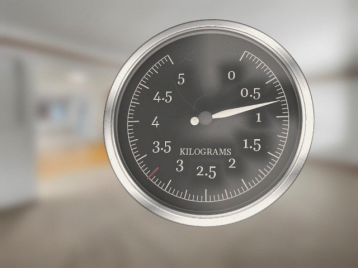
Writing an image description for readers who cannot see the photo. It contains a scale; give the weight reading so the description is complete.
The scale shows 0.8 kg
